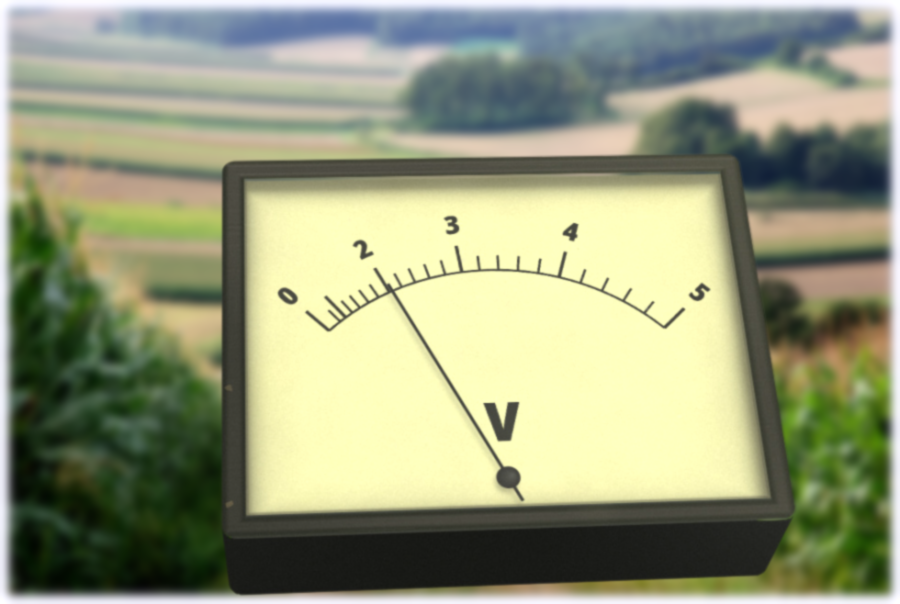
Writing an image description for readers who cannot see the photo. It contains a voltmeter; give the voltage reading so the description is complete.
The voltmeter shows 2 V
